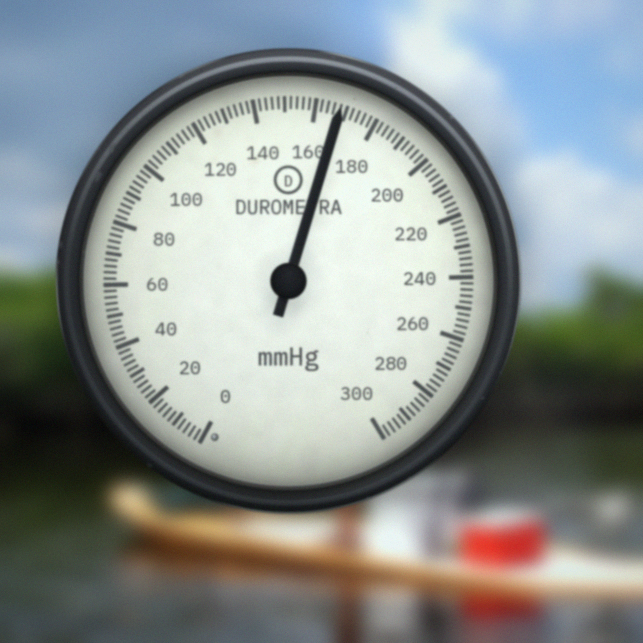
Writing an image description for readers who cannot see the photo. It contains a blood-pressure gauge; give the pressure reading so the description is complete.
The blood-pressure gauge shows 168 mmHg
